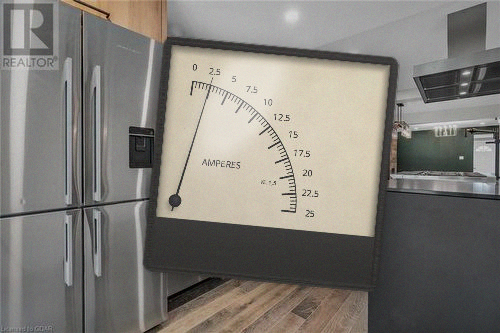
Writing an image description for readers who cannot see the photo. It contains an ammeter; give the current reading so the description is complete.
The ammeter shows 2.5 A
